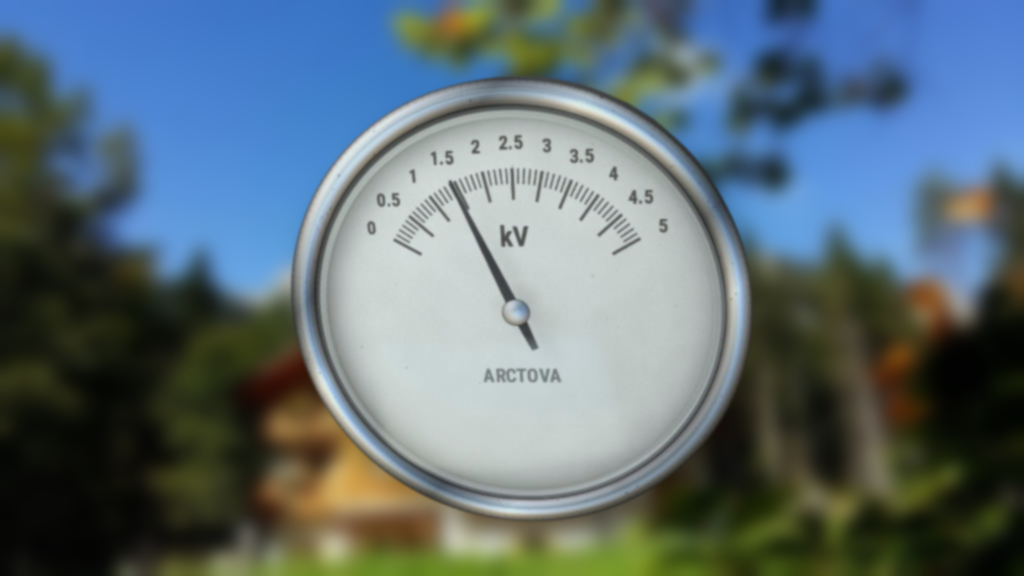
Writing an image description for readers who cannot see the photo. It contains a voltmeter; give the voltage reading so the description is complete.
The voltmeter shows 1.5 kV
